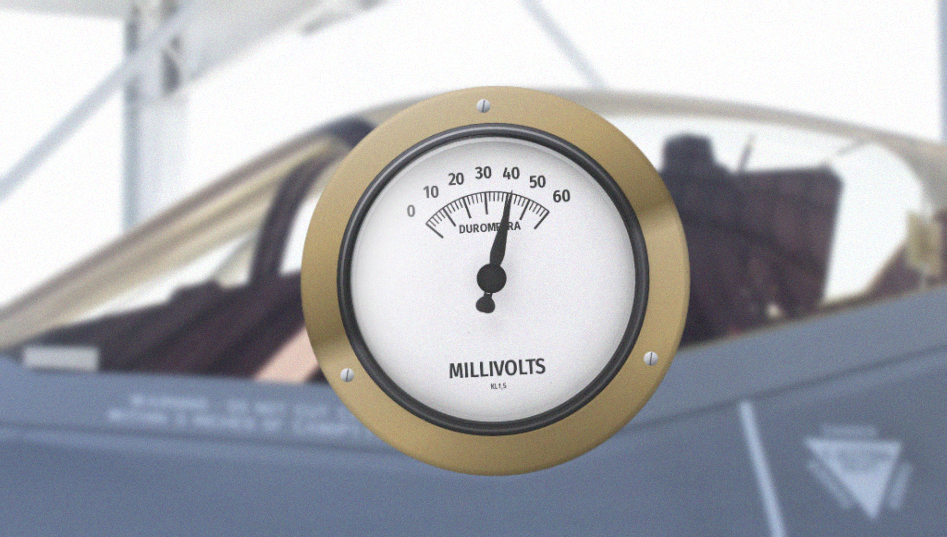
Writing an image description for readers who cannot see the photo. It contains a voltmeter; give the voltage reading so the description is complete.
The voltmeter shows 42 mV
